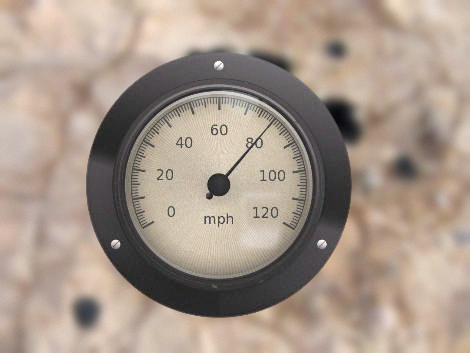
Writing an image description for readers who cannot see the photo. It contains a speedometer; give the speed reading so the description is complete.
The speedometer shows 80 mph
